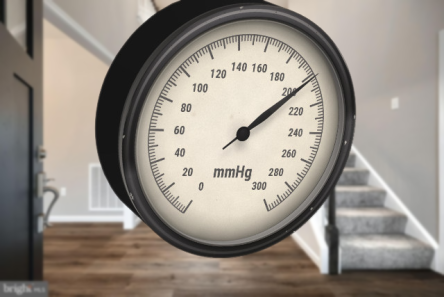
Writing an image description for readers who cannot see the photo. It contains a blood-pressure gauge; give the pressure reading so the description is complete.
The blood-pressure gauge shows 200 mmHg
